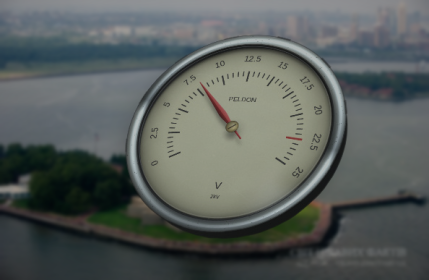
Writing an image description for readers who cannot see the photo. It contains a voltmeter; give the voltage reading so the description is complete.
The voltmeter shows 8 V
